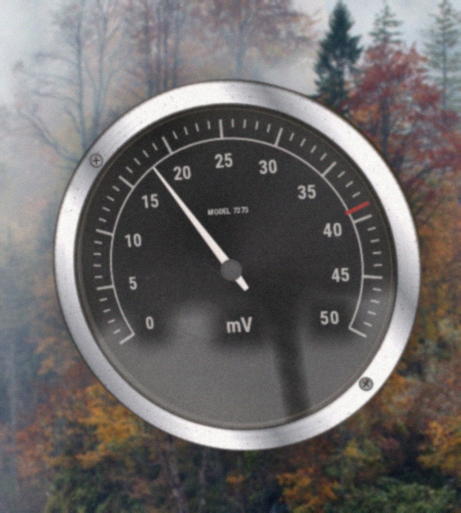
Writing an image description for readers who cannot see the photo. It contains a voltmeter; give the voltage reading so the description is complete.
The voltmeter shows 18 mV
